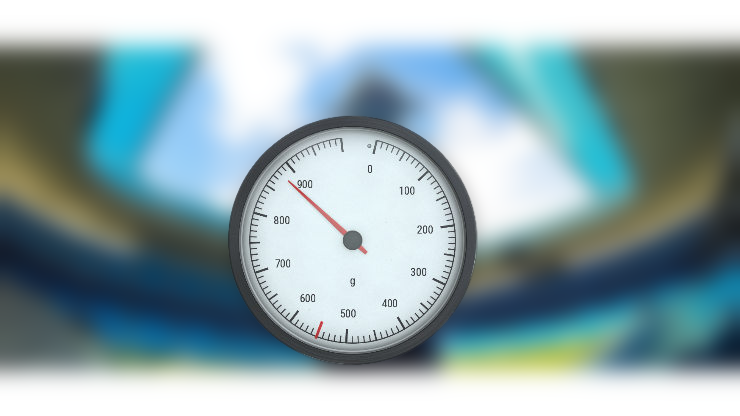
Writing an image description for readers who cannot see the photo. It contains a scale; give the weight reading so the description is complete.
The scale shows 880 g
